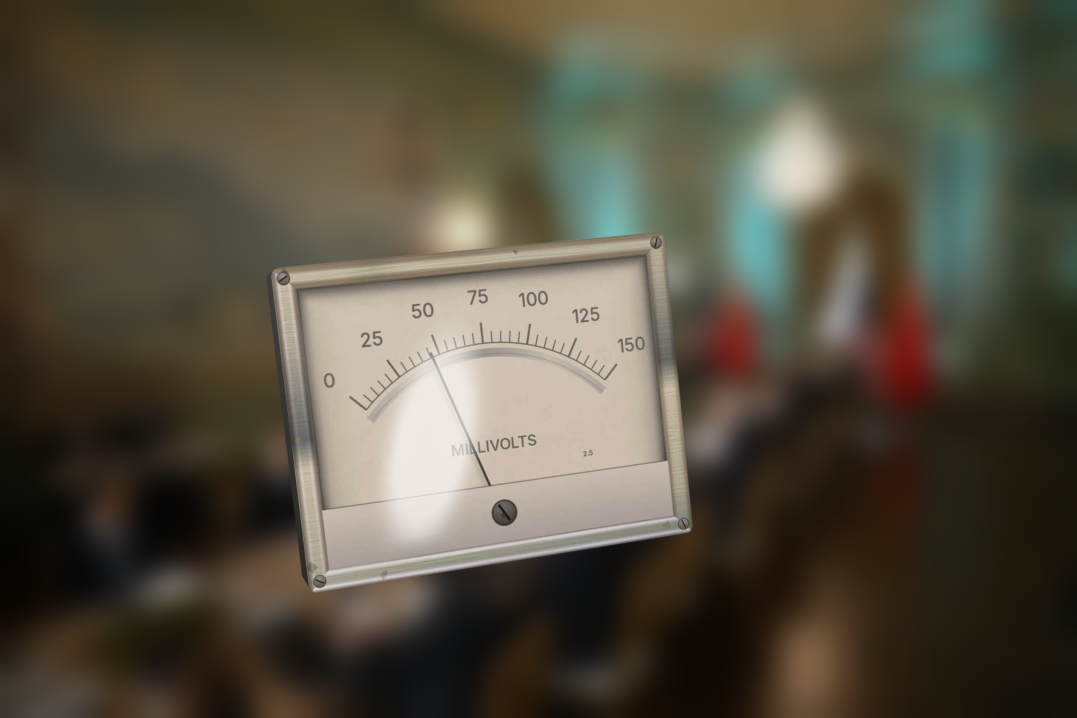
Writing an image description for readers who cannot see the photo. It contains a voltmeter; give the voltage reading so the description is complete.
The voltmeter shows 45 mV
